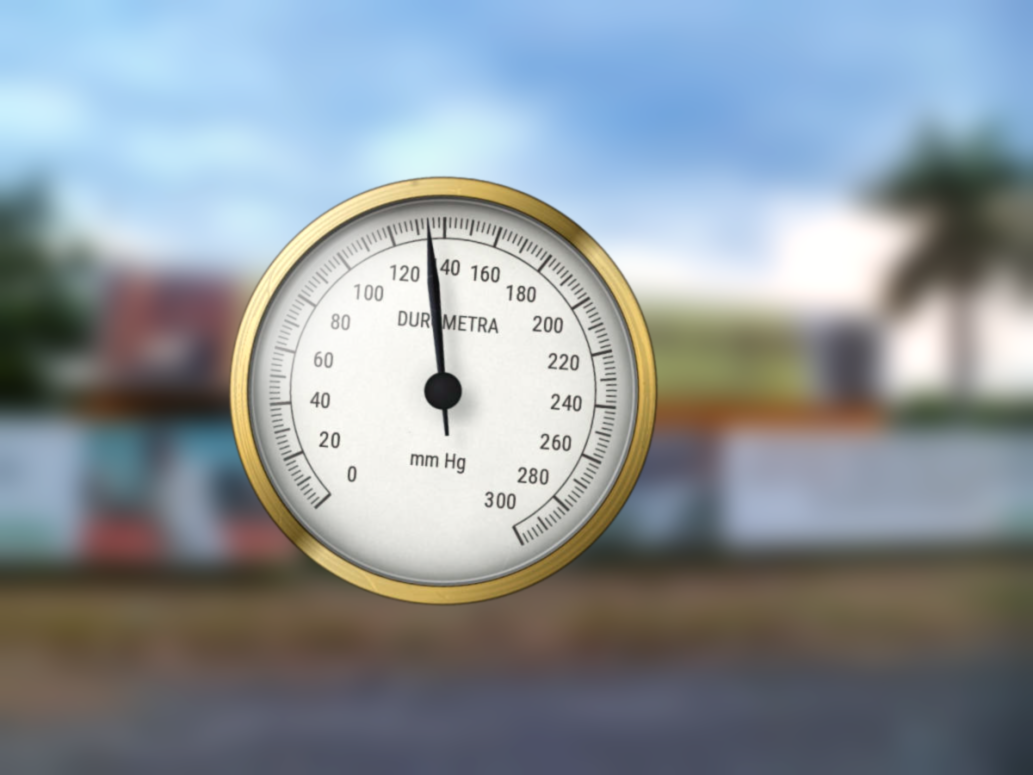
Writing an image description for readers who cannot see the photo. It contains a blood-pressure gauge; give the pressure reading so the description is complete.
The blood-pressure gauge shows 134 mmHg
